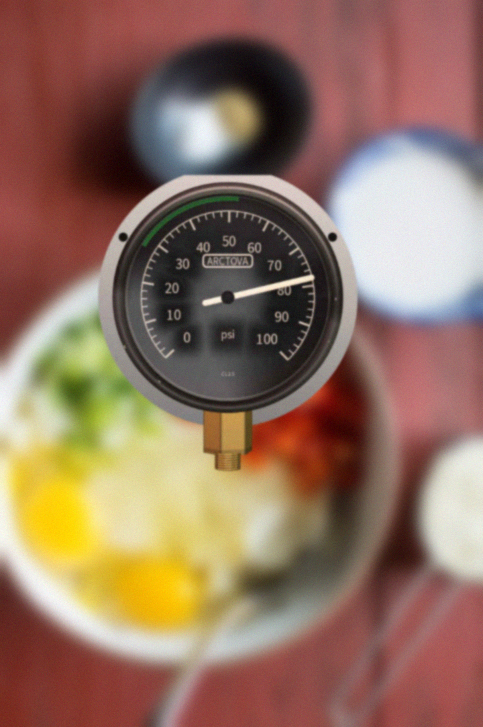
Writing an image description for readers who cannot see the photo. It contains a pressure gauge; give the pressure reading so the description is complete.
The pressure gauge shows 78 psi
